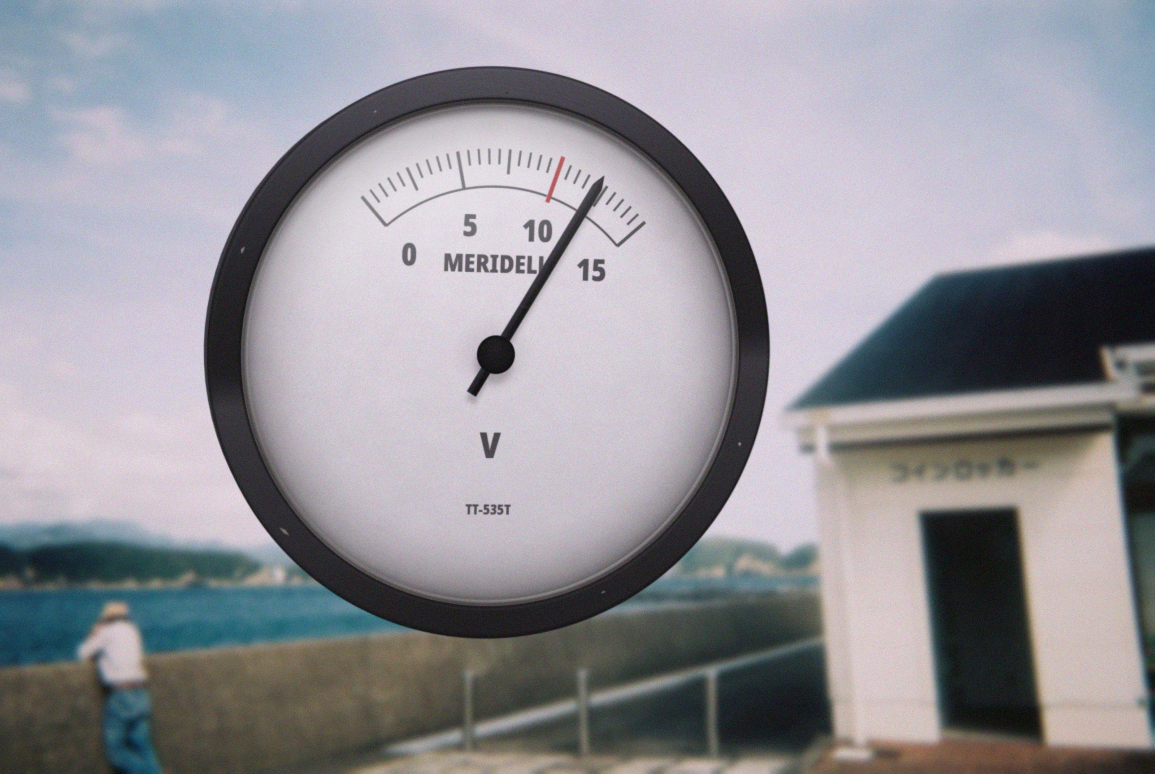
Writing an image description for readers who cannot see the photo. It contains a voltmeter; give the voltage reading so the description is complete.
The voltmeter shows 12 V
